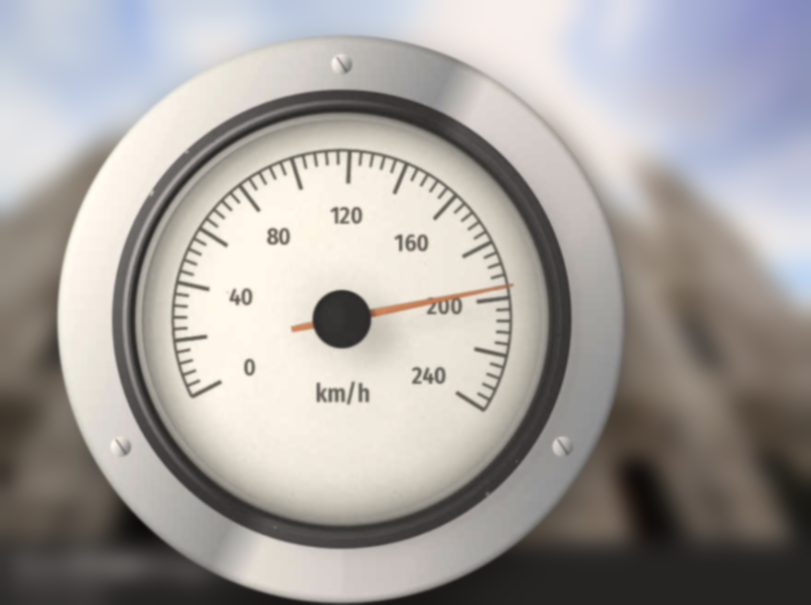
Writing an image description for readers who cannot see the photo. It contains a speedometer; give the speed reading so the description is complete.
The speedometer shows 196 km/h
